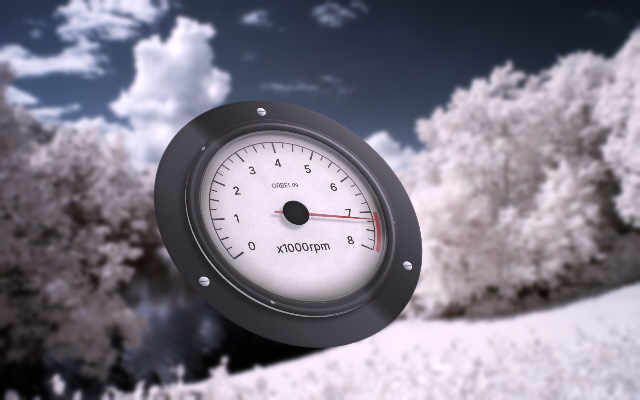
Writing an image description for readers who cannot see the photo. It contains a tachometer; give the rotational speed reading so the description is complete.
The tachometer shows 7250 rpm
